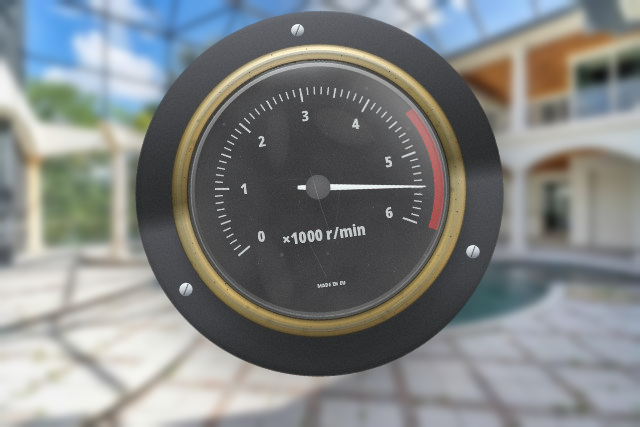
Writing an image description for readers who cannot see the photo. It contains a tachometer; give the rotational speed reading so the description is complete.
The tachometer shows 5500 rpm
